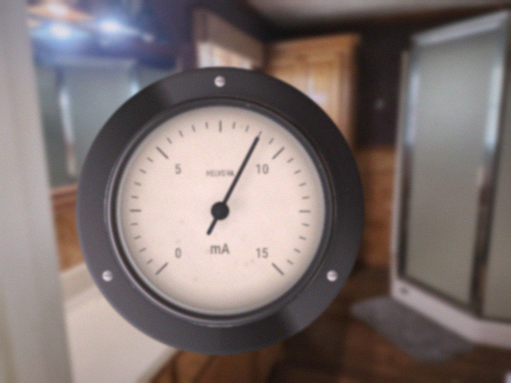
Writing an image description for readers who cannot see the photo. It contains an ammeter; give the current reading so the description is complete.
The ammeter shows 9 mA
